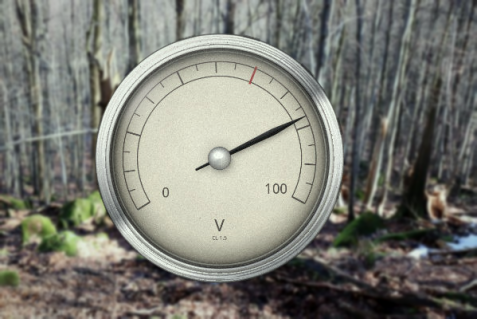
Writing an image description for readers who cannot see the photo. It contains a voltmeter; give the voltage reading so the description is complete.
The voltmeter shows 77.5 V
